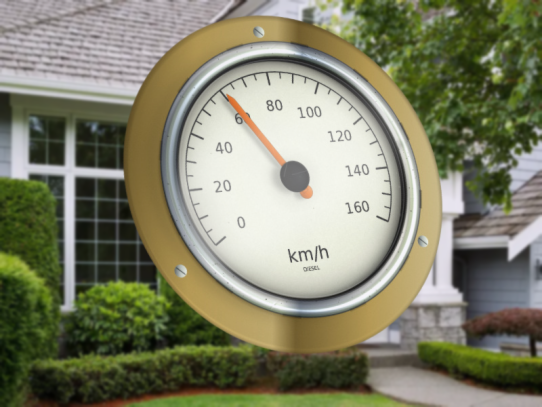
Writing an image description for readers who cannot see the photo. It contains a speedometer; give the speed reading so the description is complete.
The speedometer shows 60 km/h
